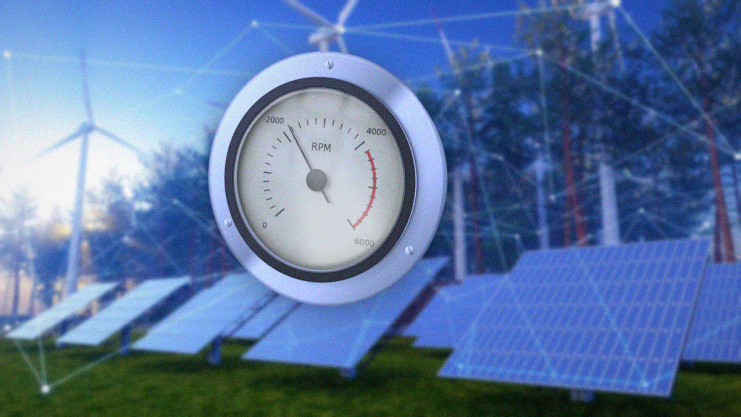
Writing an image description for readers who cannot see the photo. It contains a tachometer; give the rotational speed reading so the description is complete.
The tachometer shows 2200 rpm
